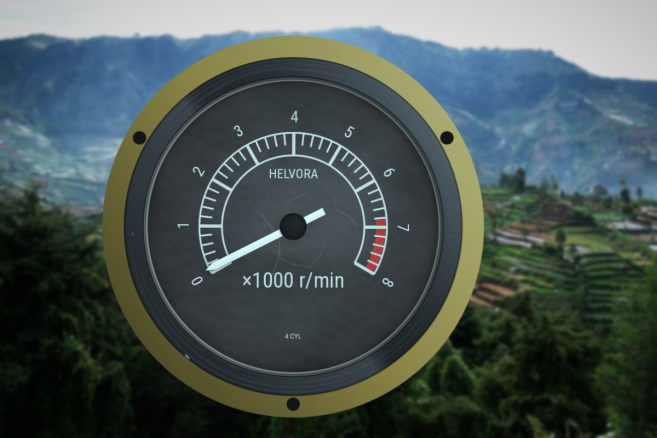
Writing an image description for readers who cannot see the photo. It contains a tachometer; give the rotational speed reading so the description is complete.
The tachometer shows 100 rpm
